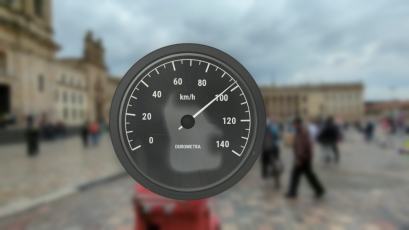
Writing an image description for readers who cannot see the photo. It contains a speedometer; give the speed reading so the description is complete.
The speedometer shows 97.5 km/h
